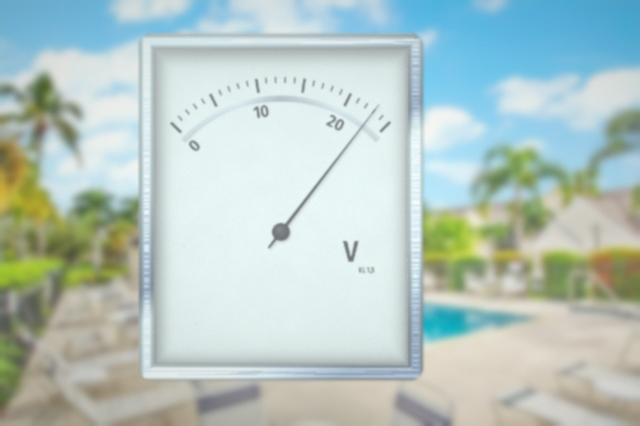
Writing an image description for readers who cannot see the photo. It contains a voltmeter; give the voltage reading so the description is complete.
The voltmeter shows 23 V
